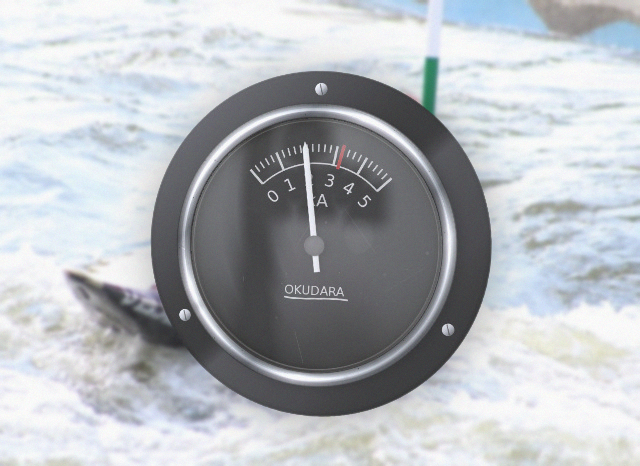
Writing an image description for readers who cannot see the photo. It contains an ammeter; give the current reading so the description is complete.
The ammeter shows 2 kA
